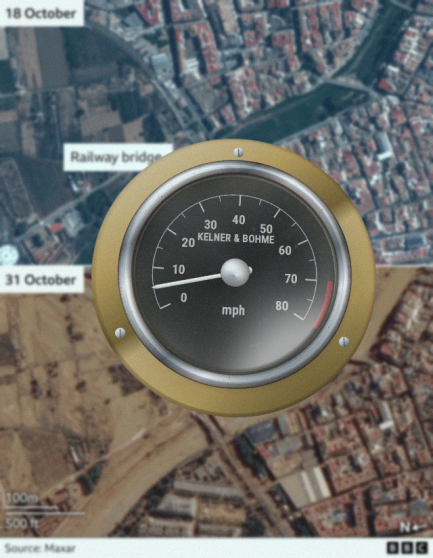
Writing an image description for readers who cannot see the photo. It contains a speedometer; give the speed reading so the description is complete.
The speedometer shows 5 mph
